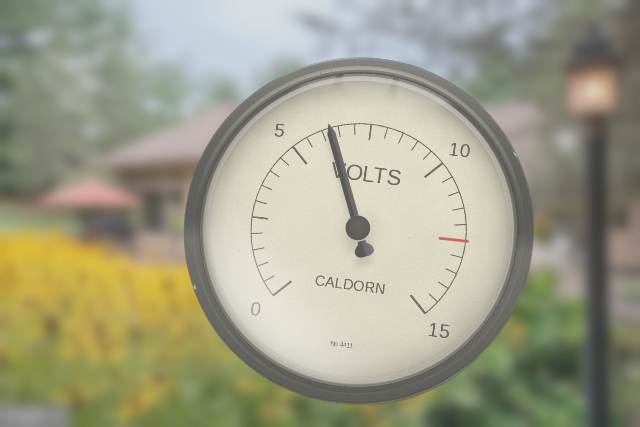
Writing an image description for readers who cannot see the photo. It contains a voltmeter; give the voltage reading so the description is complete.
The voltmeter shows 6.25 V
